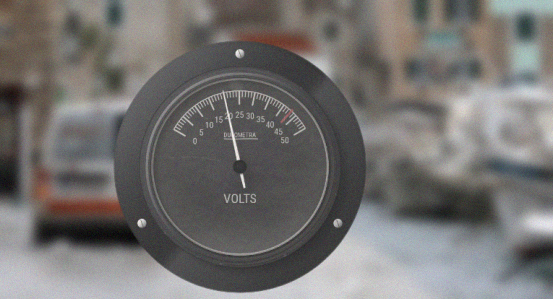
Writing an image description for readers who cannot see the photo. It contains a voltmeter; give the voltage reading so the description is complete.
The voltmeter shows 20 V
